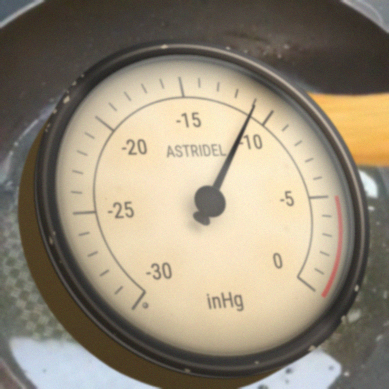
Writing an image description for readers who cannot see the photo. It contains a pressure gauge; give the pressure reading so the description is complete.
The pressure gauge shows -11 inHg
